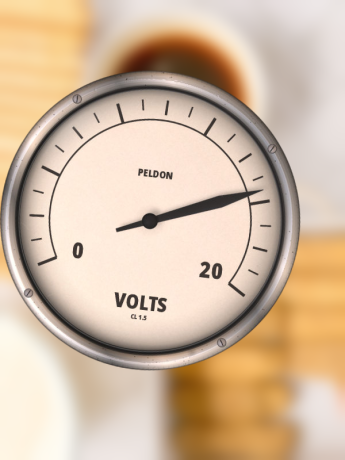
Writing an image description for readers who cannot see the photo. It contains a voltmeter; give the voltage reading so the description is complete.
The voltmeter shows 15.5 V
